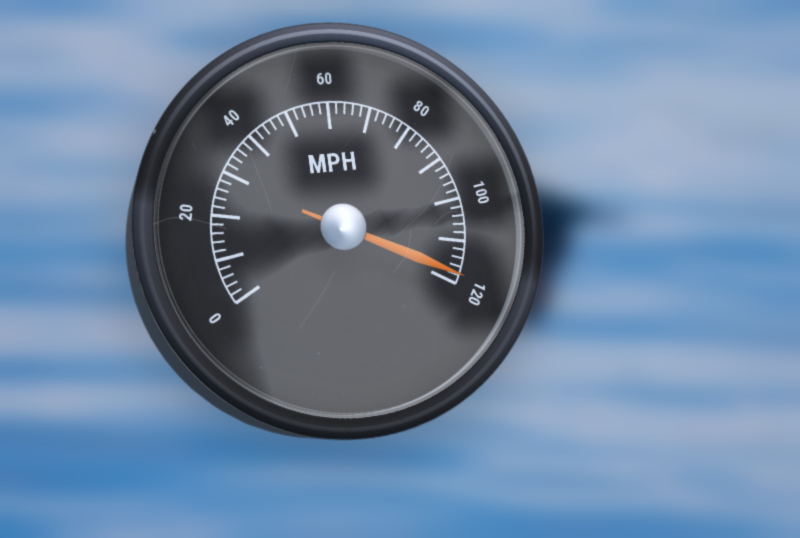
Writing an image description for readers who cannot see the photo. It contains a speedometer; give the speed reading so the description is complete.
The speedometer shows 118 mph
